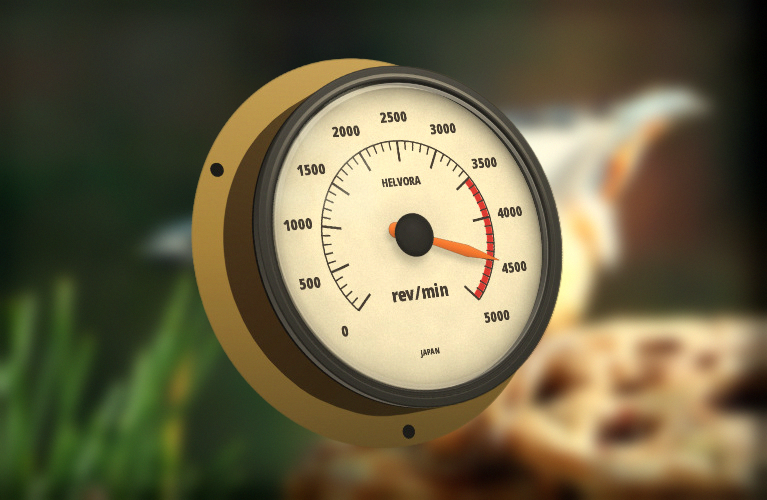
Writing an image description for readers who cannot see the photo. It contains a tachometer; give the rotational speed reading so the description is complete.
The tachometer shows 4500 rpm
